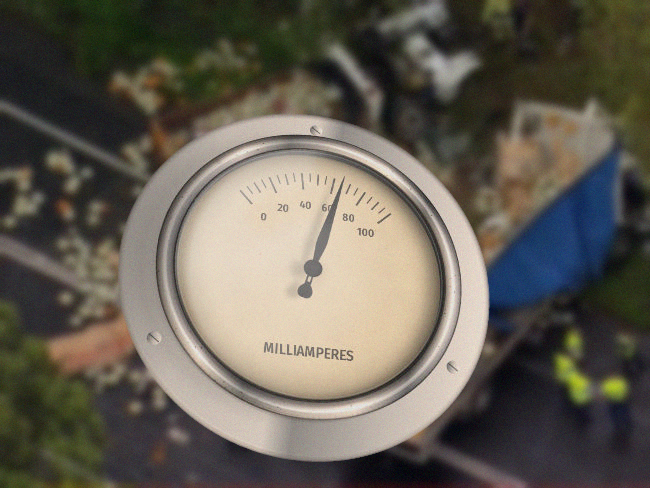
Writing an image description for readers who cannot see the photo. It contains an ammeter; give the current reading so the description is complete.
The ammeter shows 65 mA
